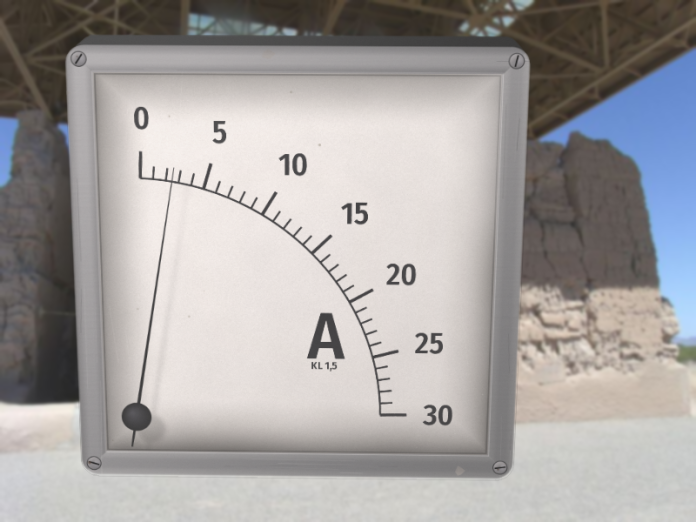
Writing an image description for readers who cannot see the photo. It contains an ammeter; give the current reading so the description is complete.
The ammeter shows 2.5 A
